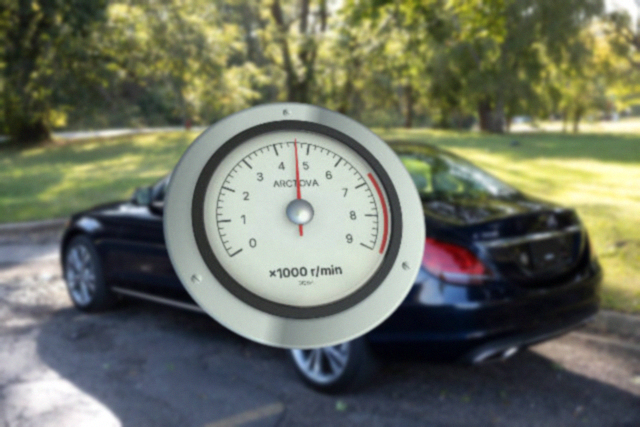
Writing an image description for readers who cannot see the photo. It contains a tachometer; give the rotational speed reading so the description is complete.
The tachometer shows 4600 rpm
